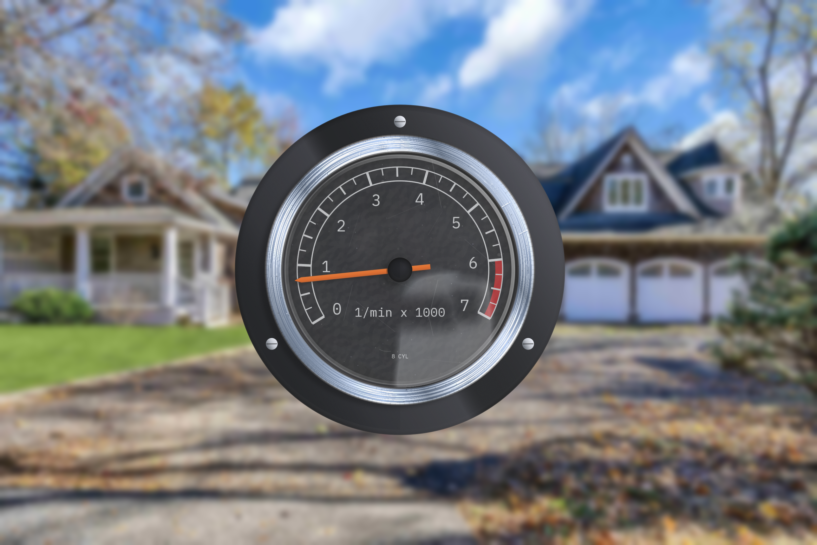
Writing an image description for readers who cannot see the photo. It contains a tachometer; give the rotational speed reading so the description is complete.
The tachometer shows 750 rpm
